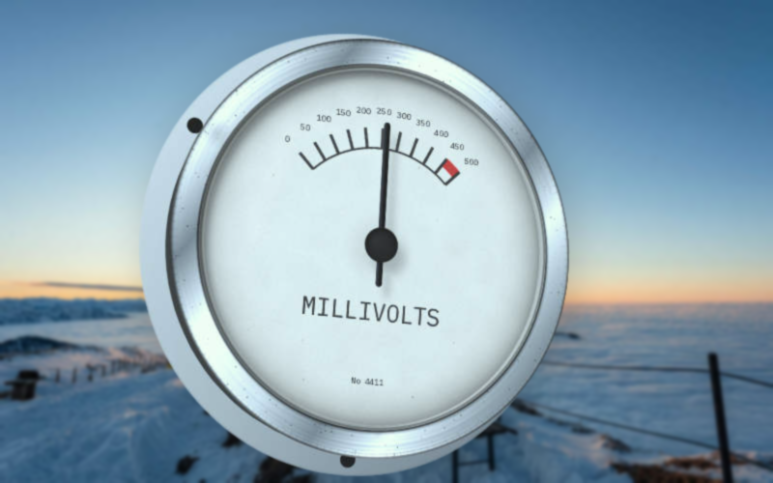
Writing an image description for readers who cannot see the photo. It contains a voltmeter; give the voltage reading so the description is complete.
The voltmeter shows 250 mV
